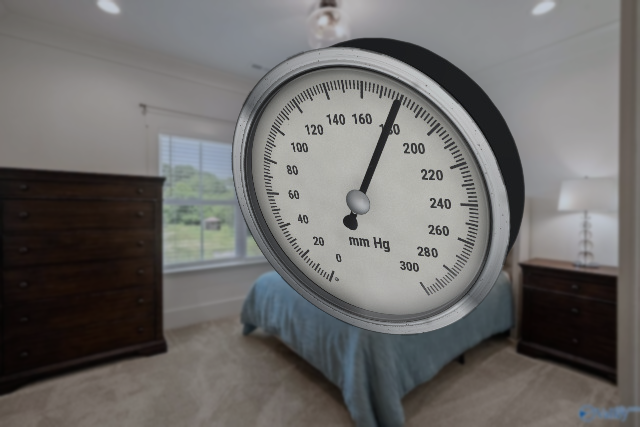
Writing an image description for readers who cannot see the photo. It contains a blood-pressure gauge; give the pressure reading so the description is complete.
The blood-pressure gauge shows 180 mmHg
